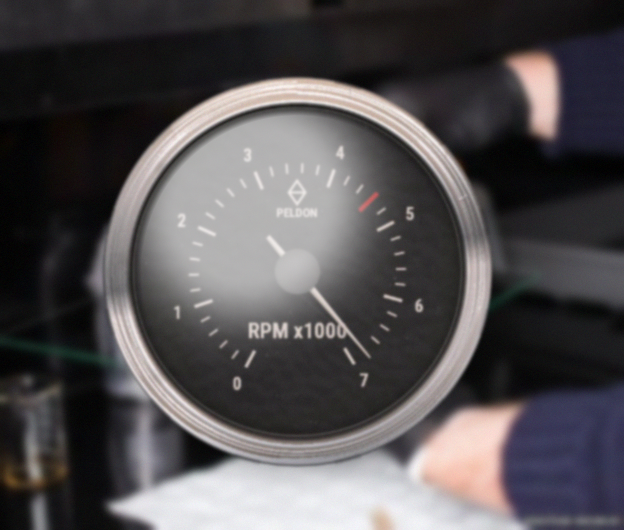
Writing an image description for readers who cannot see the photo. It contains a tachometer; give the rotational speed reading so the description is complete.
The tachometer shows 6800 rpm
